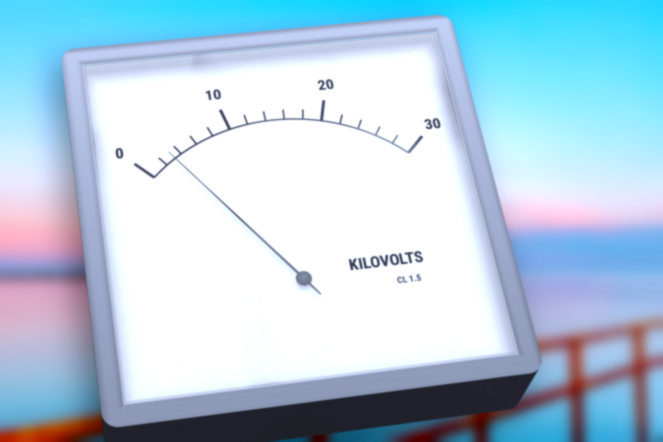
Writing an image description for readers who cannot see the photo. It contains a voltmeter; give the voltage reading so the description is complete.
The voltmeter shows 3 kV
